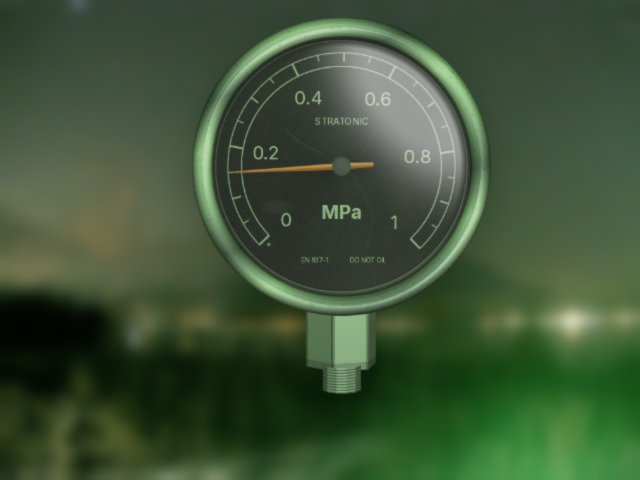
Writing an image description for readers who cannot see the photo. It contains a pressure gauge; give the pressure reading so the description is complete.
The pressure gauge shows 0.15 MPa
